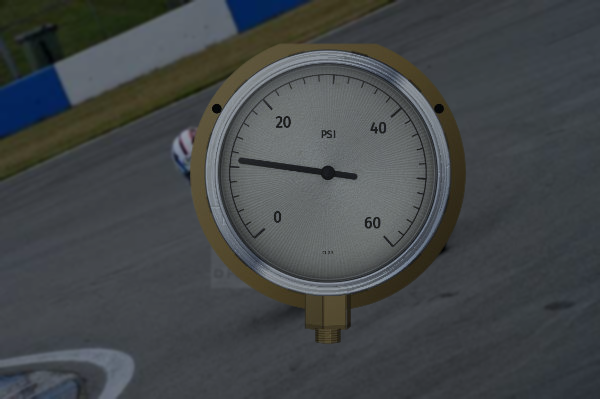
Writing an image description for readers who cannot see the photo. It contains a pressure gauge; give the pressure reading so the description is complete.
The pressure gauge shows 11 psi
